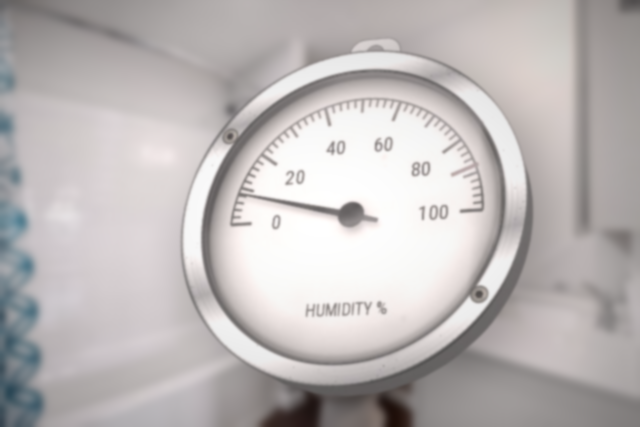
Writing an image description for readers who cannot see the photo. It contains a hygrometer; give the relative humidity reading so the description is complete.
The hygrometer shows 8 %
